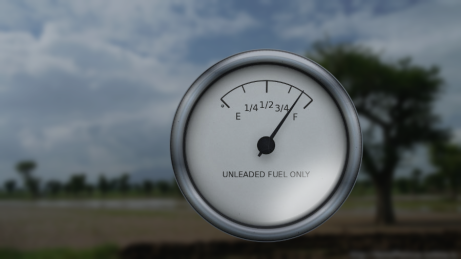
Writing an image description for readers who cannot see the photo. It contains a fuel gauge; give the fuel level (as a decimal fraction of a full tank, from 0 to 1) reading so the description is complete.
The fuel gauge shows 0.875
